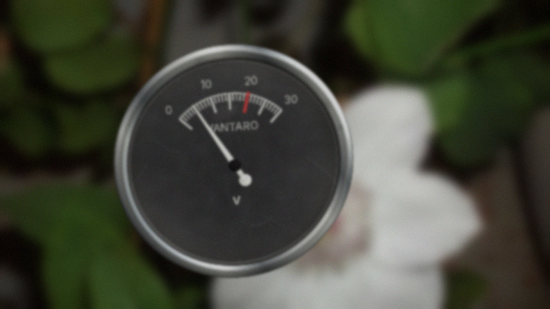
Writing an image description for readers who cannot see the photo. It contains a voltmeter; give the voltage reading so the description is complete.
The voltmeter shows 5 V
